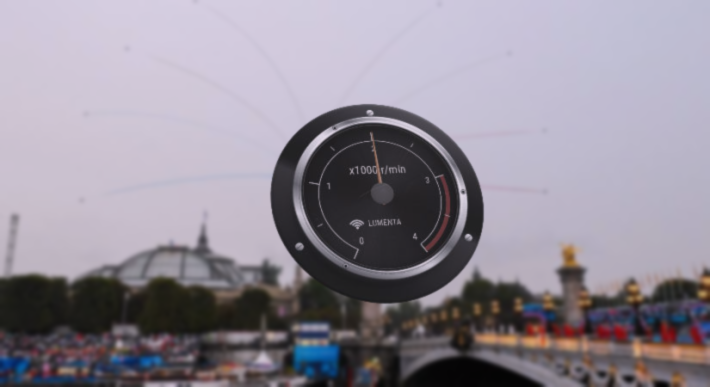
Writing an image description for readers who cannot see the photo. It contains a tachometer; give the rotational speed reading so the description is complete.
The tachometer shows 2000 rpm
